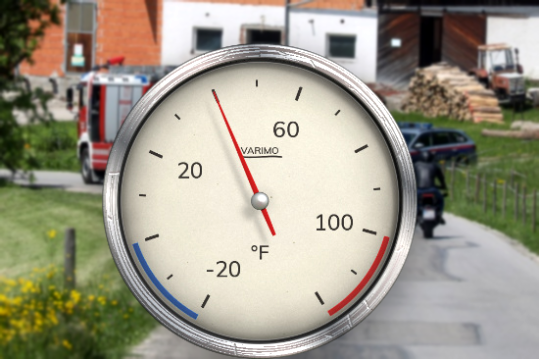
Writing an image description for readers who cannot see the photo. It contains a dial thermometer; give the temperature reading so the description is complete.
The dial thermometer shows 40 °F
